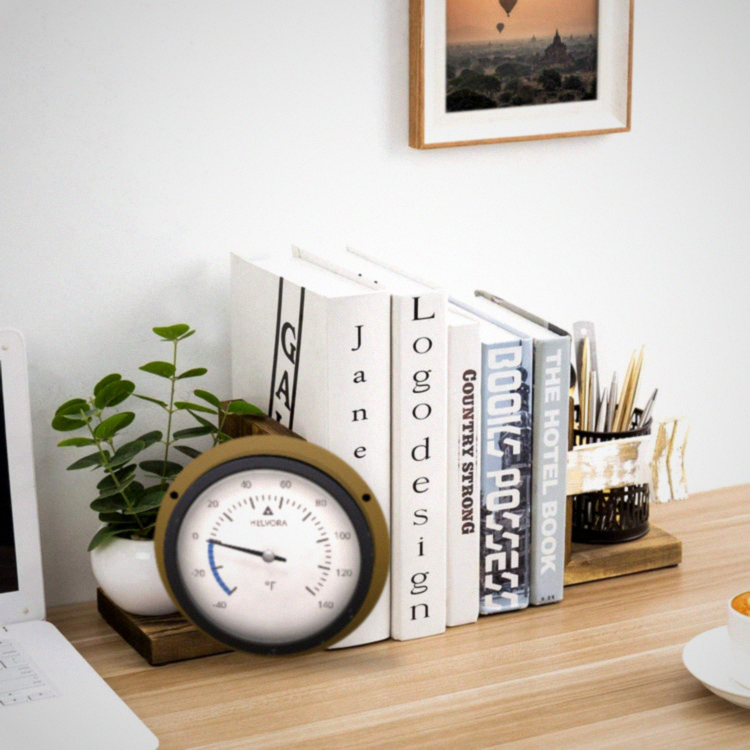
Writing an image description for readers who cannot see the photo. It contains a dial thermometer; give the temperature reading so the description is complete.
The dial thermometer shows 0 °F
